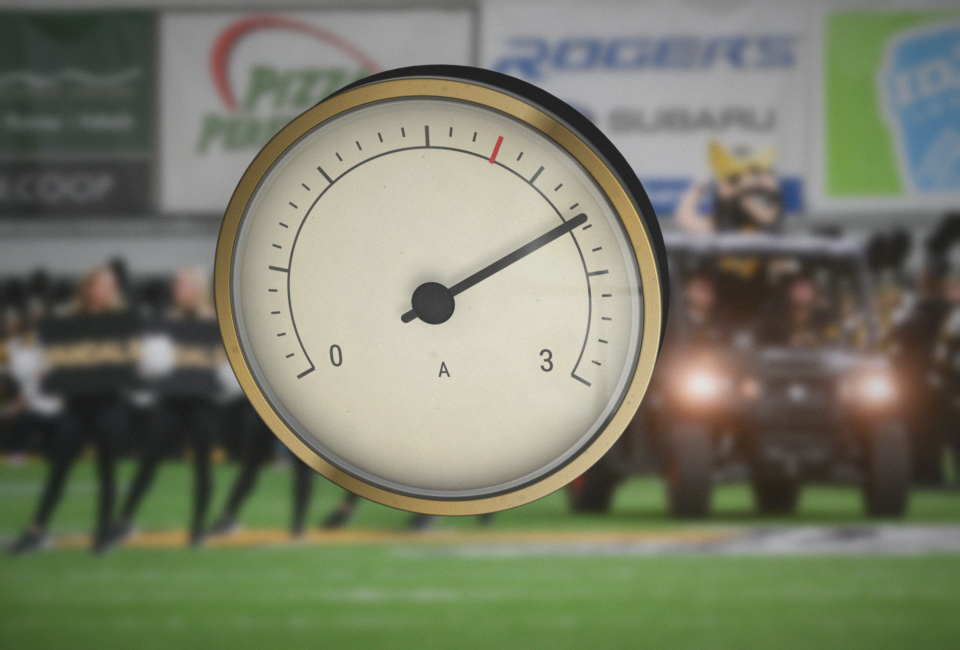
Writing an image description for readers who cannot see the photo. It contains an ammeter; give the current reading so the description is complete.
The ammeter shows 2.25 A
